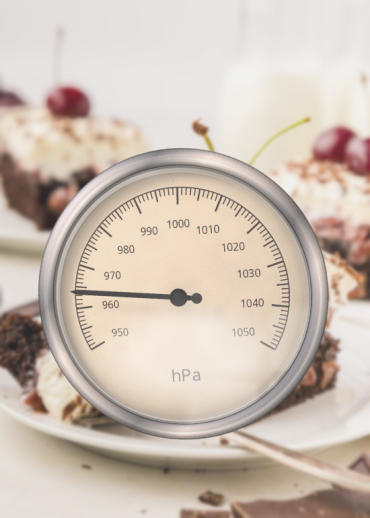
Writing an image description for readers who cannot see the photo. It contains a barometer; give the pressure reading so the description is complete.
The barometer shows 964 hPa
